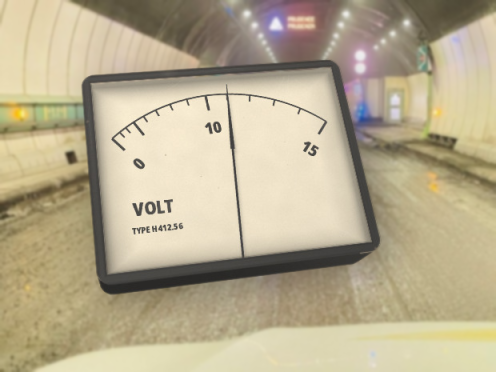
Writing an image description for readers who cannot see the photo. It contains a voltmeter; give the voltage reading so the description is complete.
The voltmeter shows 11 V
